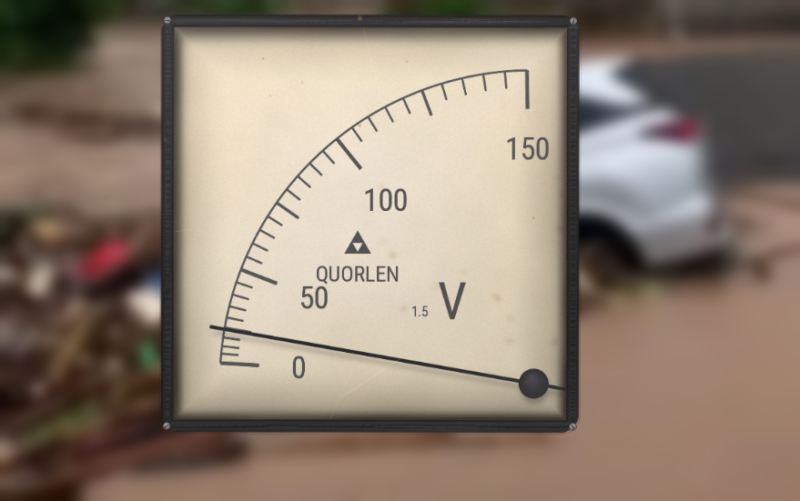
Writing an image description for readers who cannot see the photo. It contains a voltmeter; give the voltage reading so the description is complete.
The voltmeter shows 25 V
